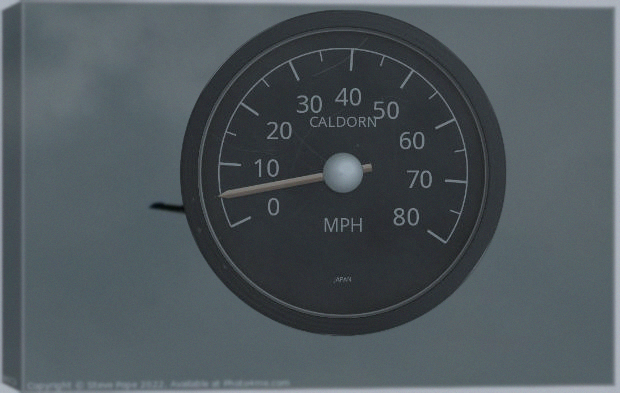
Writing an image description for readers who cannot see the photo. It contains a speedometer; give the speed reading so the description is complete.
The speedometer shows 5 mph
